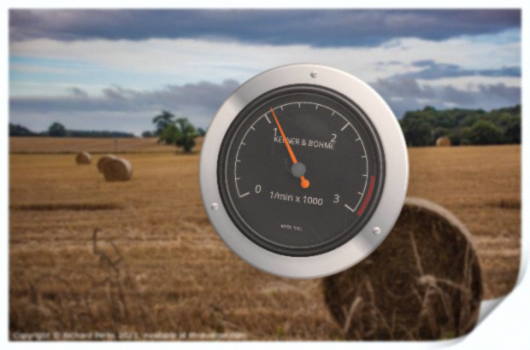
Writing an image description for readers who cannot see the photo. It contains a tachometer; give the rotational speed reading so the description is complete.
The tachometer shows 1100 rpm
